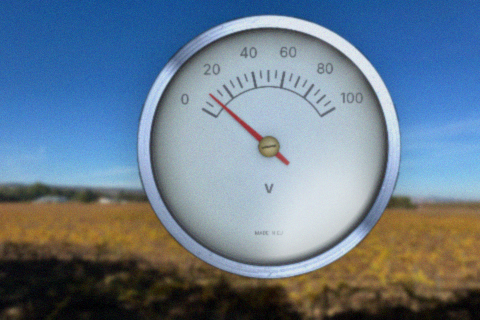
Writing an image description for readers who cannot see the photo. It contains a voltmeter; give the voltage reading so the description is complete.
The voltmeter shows 10 V
